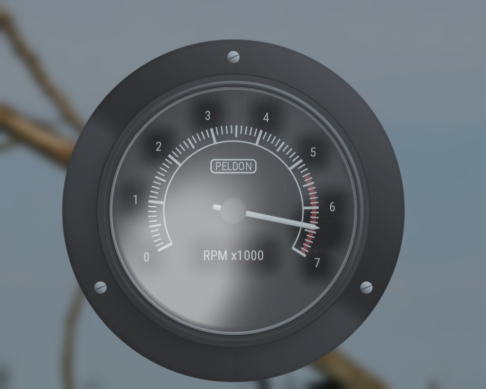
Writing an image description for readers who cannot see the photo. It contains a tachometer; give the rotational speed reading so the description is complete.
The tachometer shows 6400 rpm
